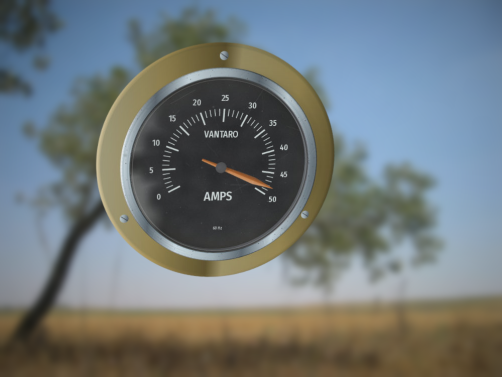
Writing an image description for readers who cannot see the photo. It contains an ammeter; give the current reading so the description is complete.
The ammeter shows 48 A
